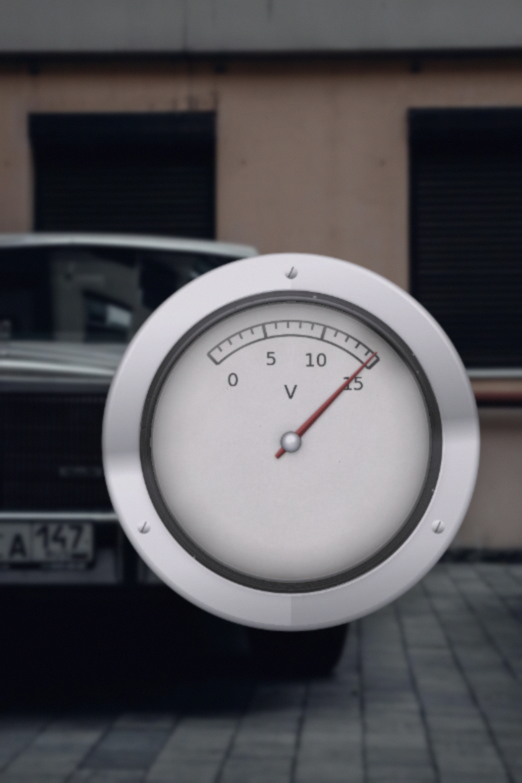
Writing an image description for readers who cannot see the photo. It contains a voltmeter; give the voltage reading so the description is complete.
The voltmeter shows 14.5 V
